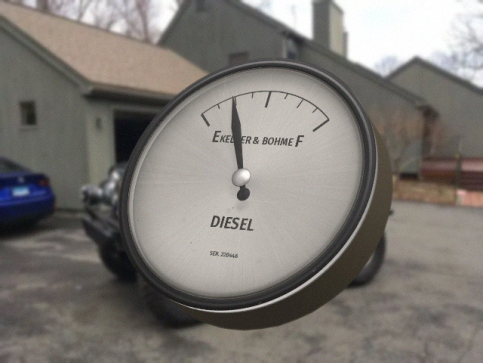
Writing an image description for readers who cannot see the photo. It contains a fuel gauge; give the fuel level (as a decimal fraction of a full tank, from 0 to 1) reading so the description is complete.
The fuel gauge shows 0.25
